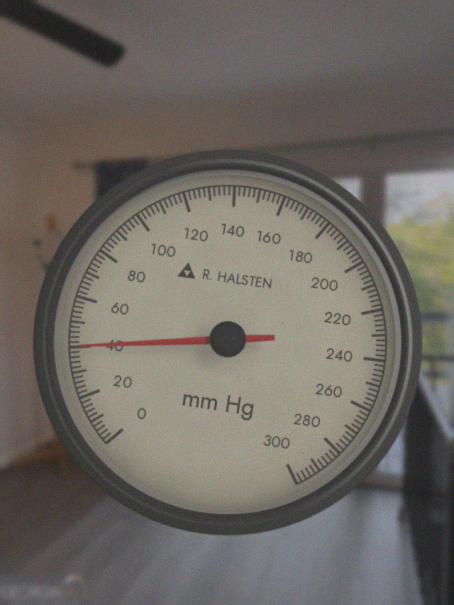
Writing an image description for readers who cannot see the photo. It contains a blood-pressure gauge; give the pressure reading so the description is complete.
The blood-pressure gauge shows 40 mmHg
